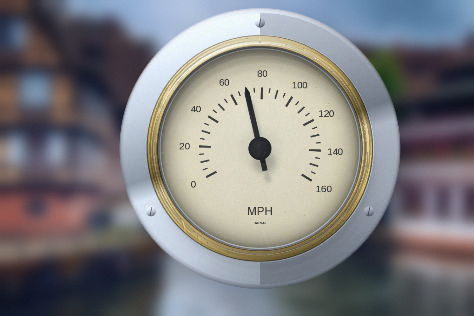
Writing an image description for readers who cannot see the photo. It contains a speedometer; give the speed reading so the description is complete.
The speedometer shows 70 mph
